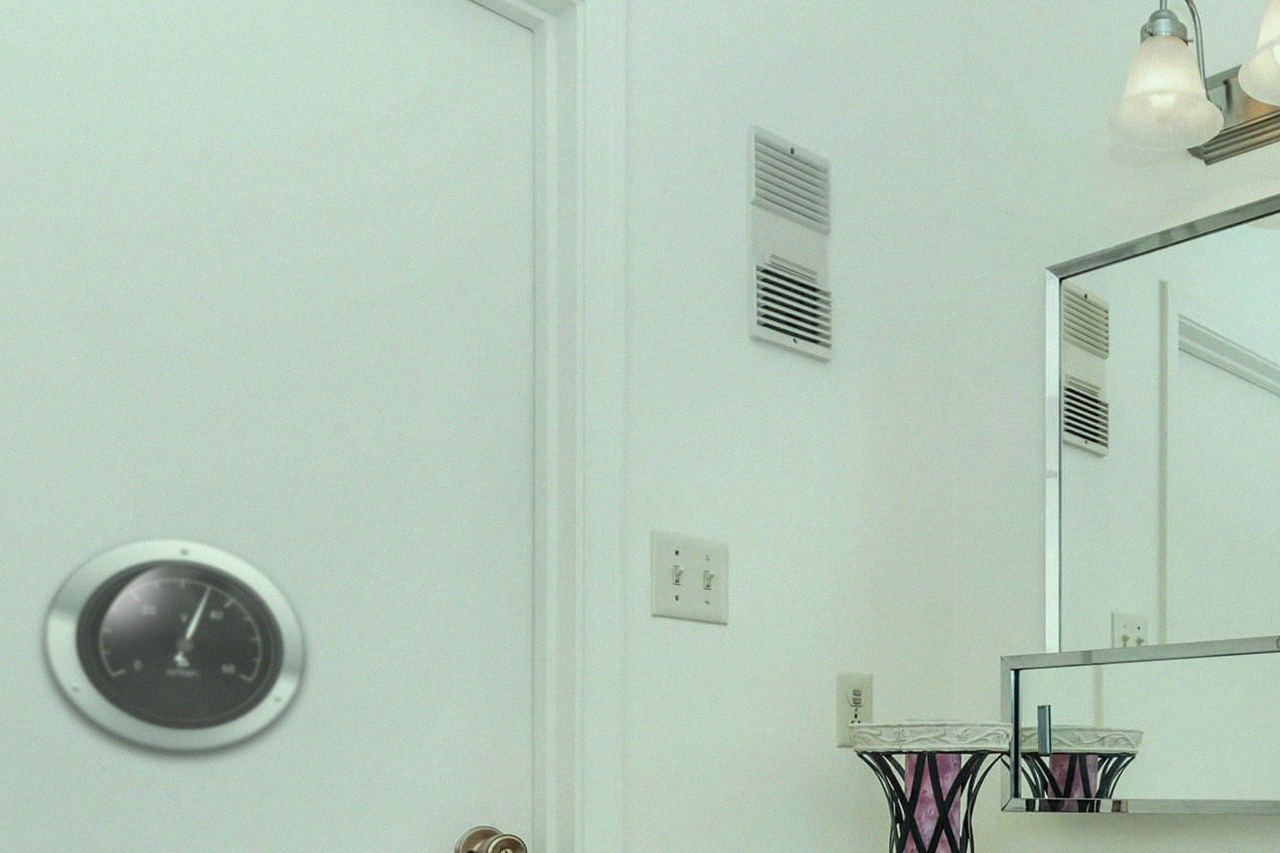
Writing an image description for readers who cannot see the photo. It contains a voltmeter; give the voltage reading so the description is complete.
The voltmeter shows 35 V
